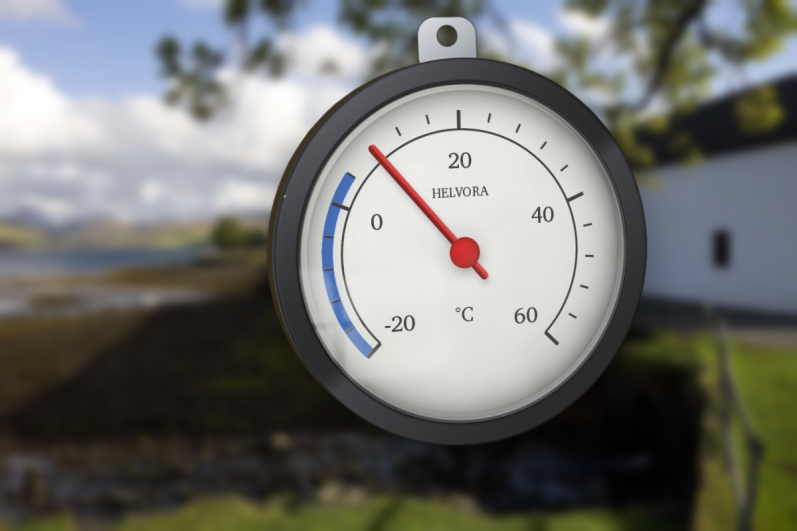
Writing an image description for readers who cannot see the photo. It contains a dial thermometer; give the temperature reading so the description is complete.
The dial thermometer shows 8 °C
